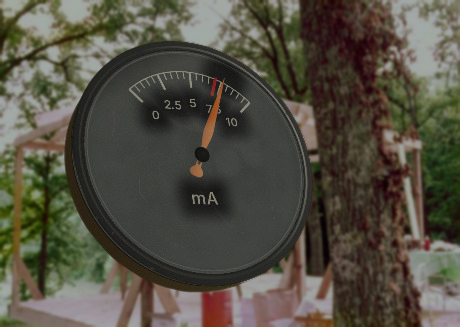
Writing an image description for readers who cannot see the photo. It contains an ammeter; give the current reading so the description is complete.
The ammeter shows 7.5 mA
